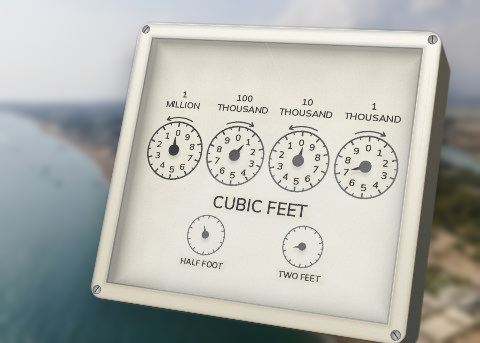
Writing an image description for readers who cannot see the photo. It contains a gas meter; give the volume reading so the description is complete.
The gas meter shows 9700 ft³
